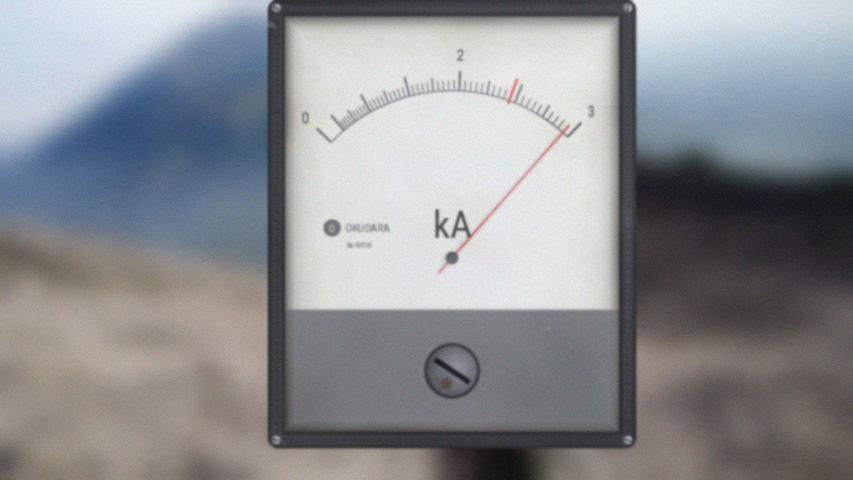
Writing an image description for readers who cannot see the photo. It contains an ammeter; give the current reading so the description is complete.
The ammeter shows 2.95 kA
